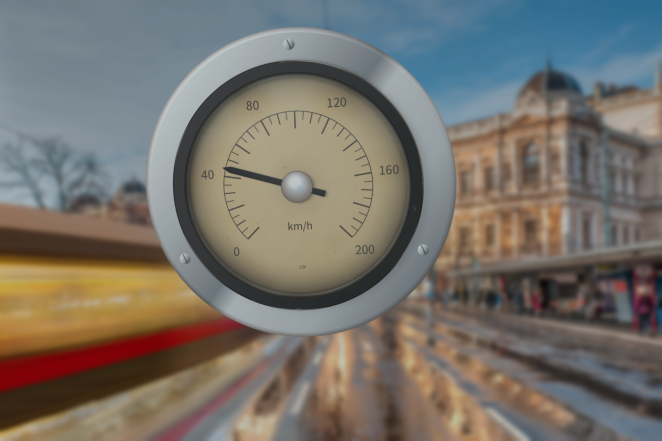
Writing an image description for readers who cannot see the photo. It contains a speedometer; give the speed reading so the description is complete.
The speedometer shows 45 km/h
